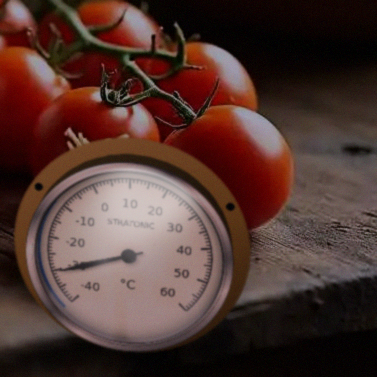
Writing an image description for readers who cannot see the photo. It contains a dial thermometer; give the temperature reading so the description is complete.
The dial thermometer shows -30 °C
